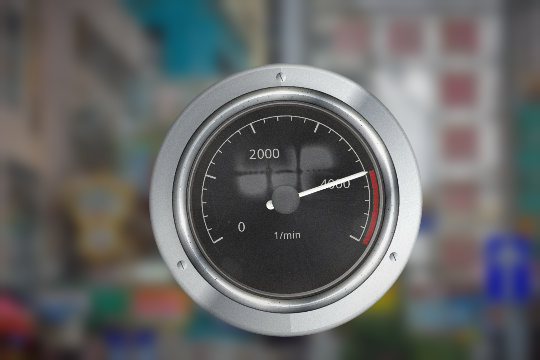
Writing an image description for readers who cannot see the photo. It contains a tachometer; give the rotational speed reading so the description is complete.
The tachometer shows 4000 rpm
